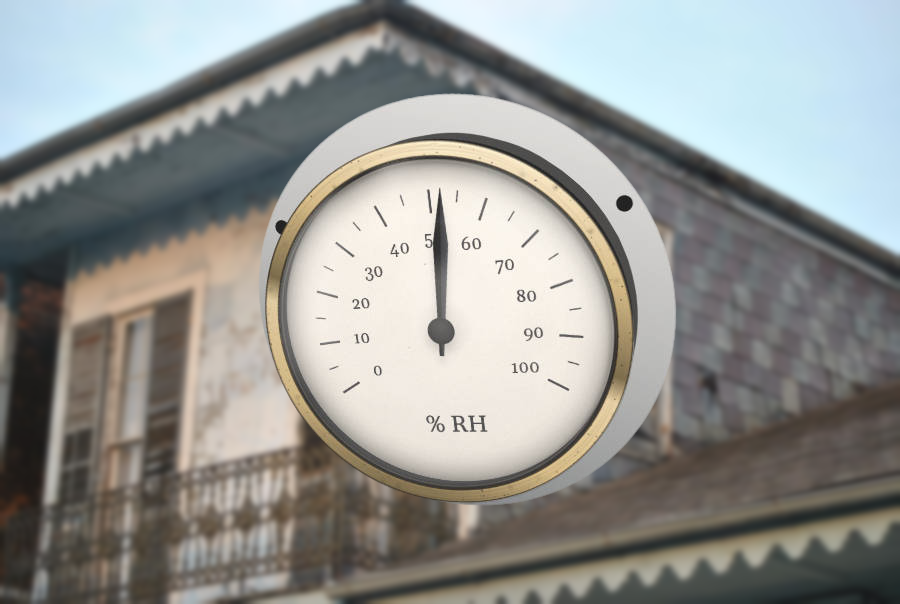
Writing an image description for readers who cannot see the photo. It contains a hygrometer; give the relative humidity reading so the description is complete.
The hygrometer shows 52.5 %
